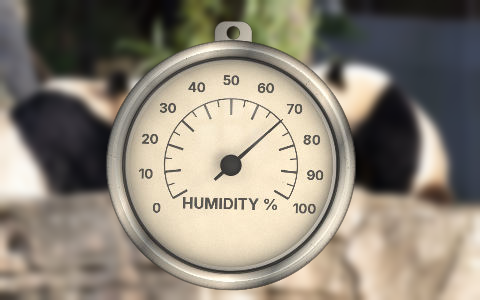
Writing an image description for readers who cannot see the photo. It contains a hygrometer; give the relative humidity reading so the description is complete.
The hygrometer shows 70 %
